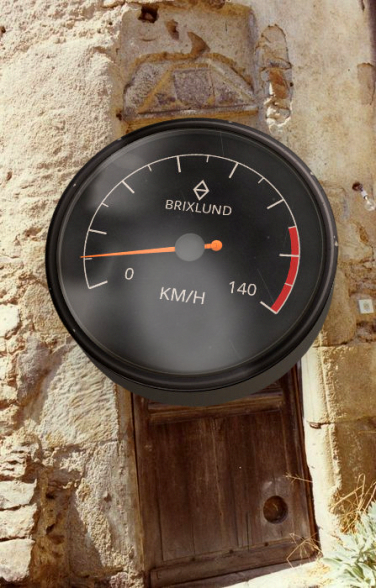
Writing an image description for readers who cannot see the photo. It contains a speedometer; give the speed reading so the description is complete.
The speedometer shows 10 km/h
